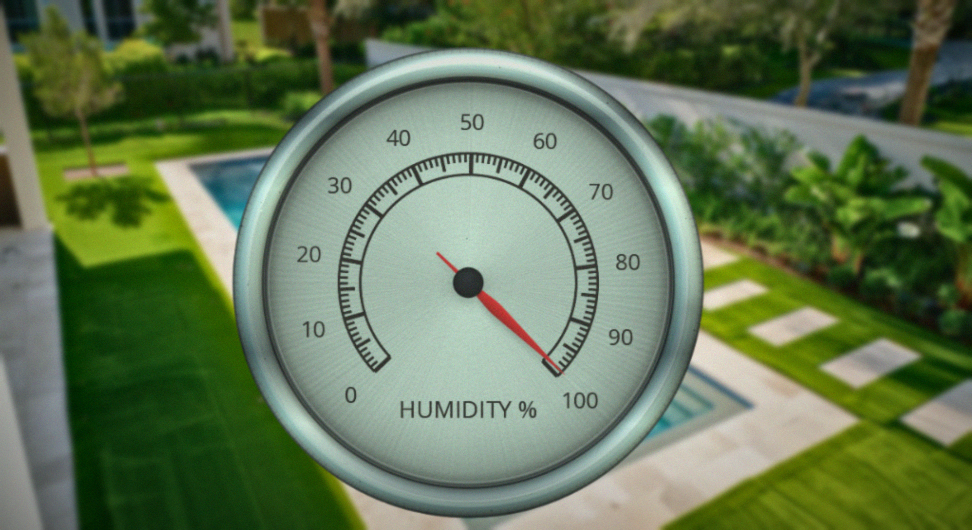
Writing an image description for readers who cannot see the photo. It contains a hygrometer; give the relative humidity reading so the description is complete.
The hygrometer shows 99 %
